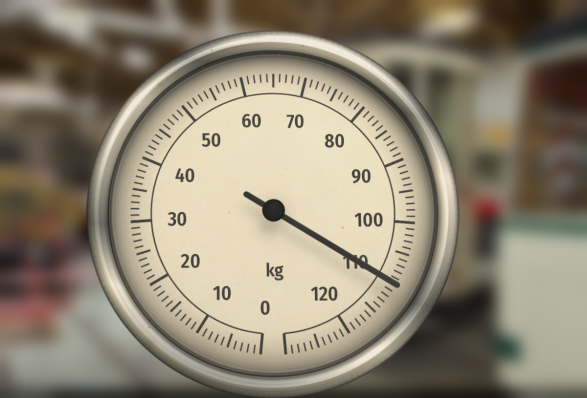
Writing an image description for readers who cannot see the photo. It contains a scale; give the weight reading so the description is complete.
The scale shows 110 kg
